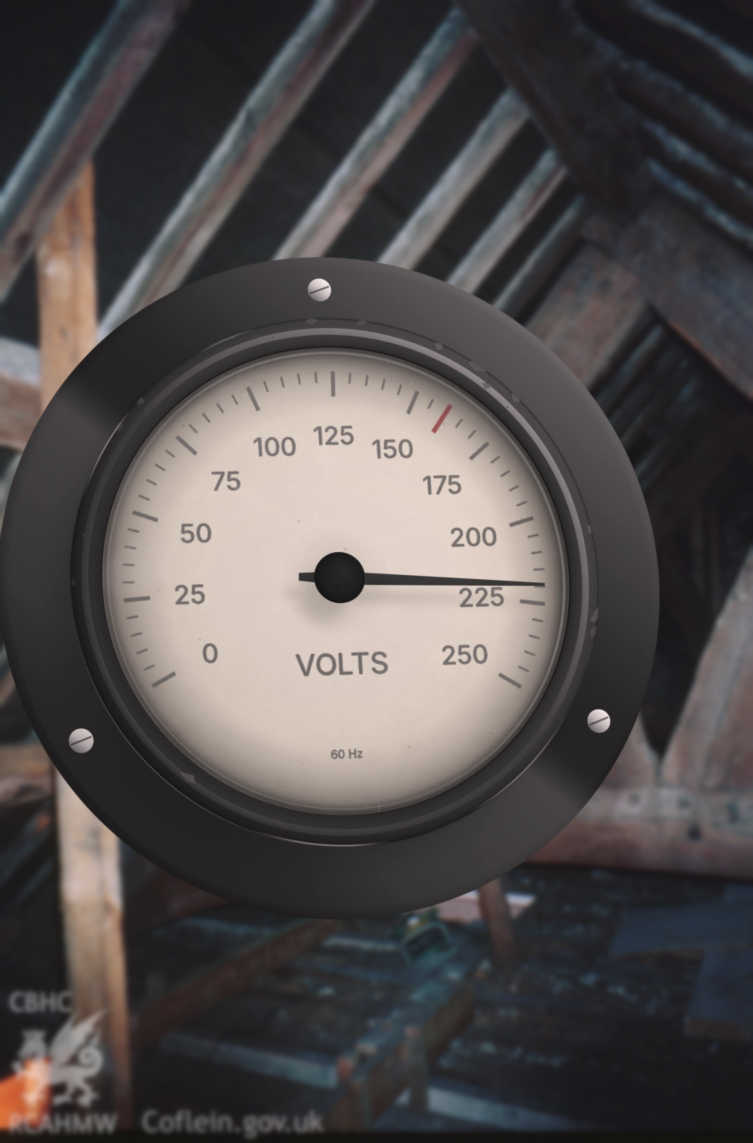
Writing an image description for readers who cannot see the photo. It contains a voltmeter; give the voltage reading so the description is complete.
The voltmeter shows 220 V
